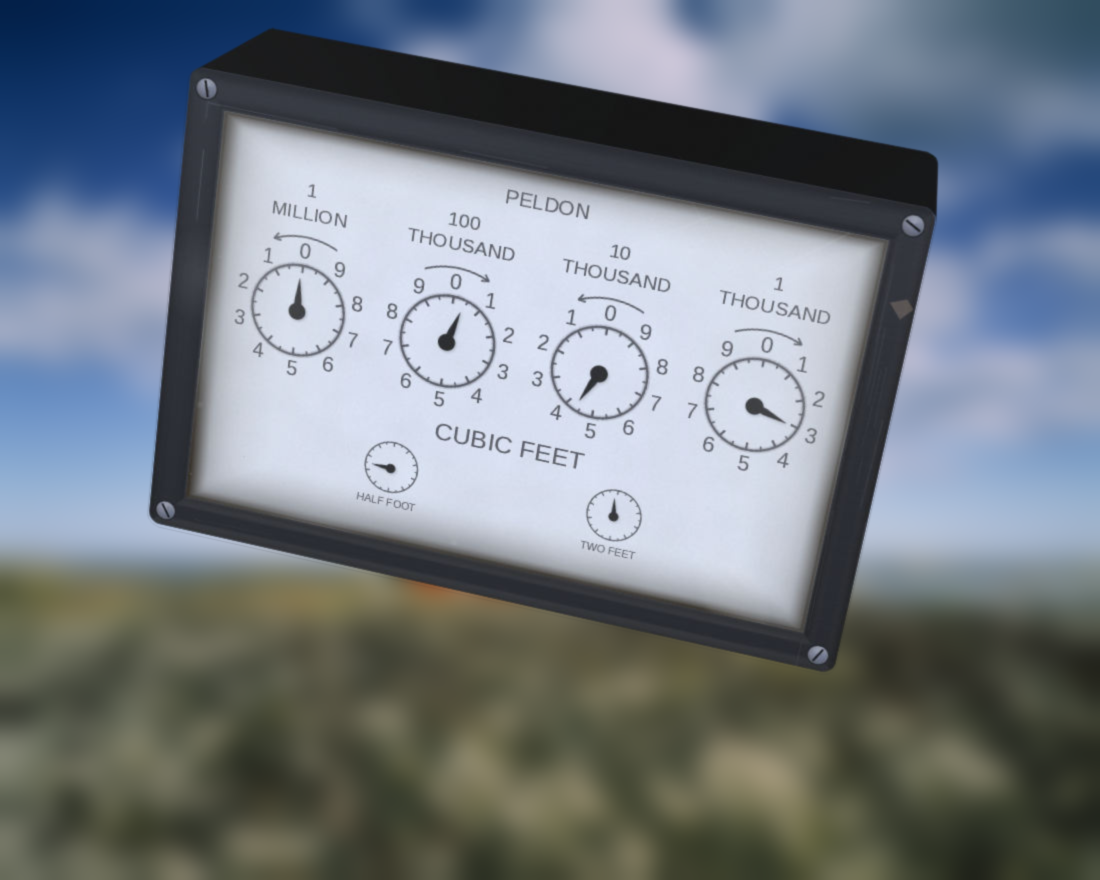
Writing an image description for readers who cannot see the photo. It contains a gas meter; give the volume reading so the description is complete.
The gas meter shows 4300 ft³
